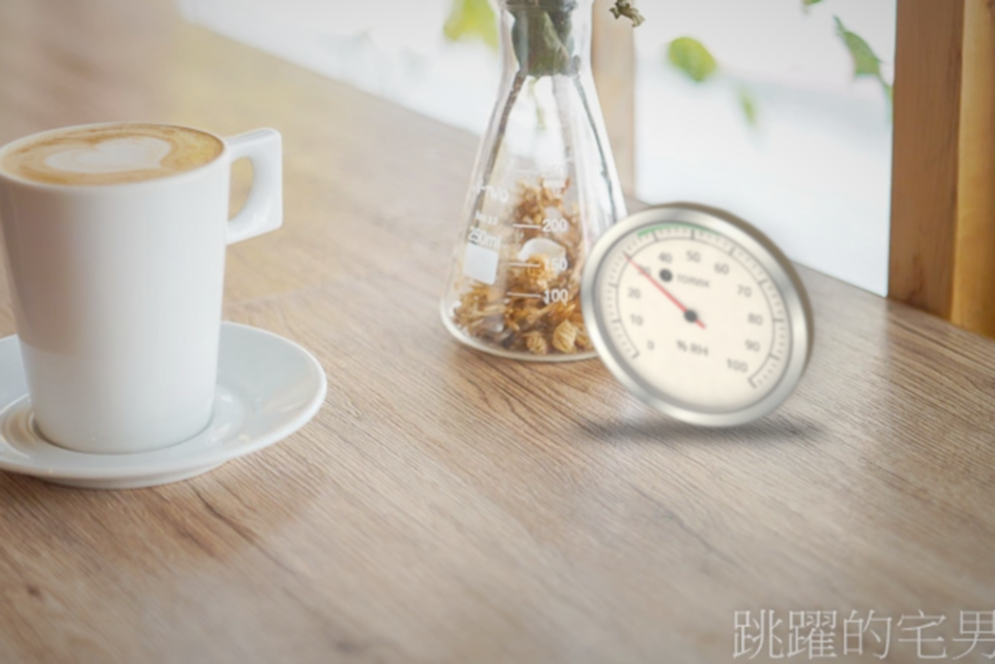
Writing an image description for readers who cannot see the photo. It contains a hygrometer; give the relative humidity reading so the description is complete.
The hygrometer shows 30 %
